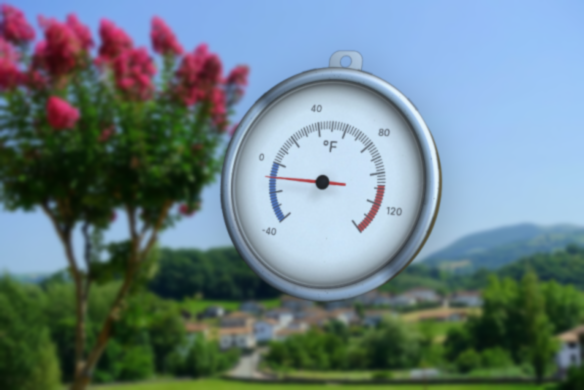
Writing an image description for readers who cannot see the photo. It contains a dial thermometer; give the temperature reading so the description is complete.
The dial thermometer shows -10 °F
